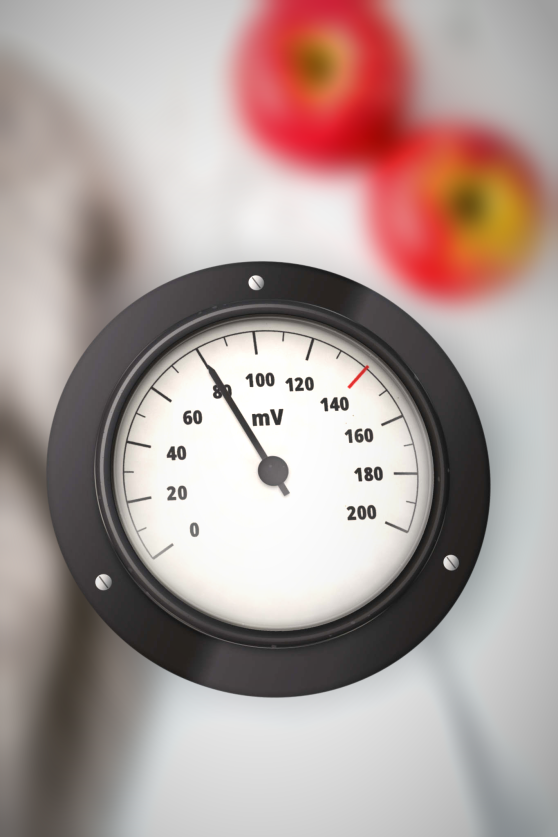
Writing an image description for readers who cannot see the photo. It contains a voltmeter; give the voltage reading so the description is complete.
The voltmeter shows 80 mV
